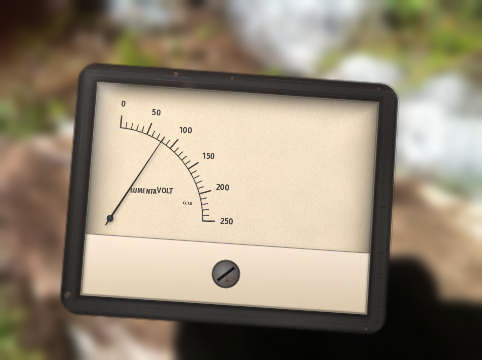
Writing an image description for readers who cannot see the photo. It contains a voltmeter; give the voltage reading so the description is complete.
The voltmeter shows 80 V
